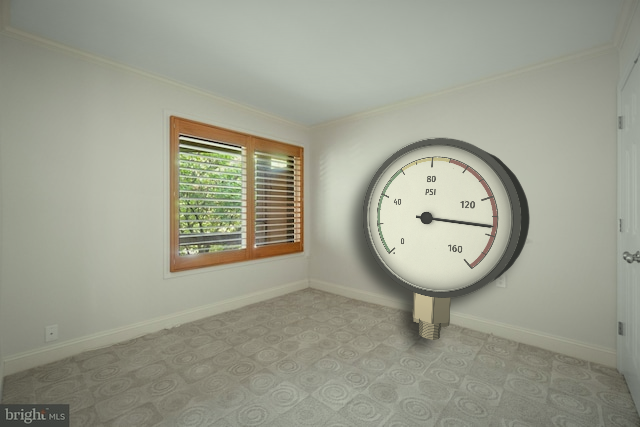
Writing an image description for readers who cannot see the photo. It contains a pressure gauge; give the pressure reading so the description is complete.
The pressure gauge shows 135 psi
